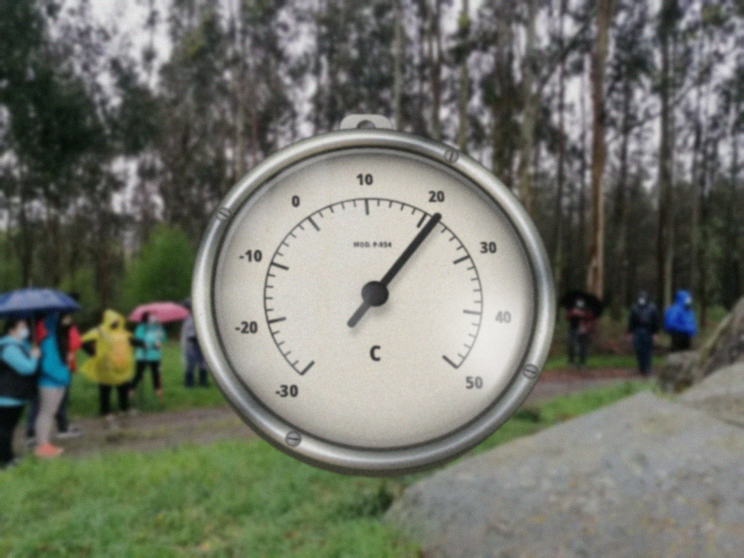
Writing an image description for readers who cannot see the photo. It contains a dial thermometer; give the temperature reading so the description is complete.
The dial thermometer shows 22 °C
